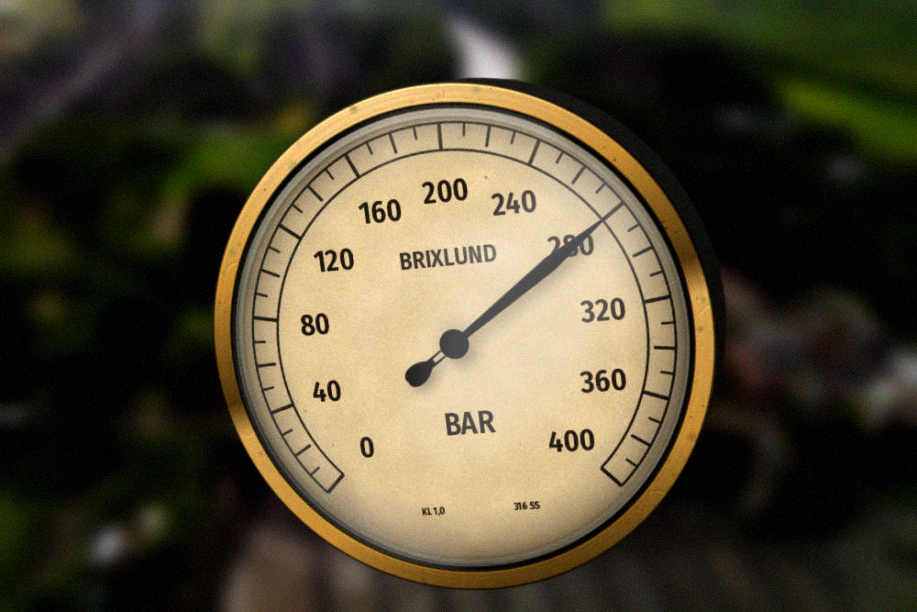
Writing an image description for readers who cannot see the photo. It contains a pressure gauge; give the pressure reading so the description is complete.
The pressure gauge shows 280 bar
